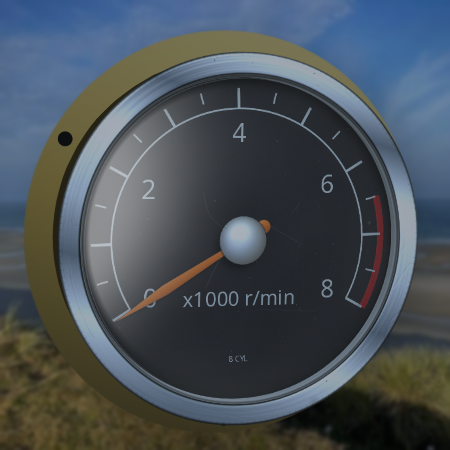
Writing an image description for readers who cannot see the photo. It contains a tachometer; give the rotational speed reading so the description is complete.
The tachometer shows 0 rpm
